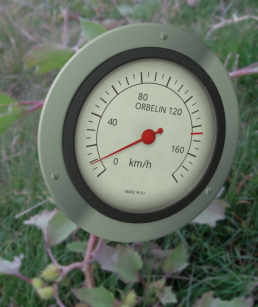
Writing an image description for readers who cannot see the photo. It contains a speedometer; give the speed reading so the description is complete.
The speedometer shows 10 km/h
